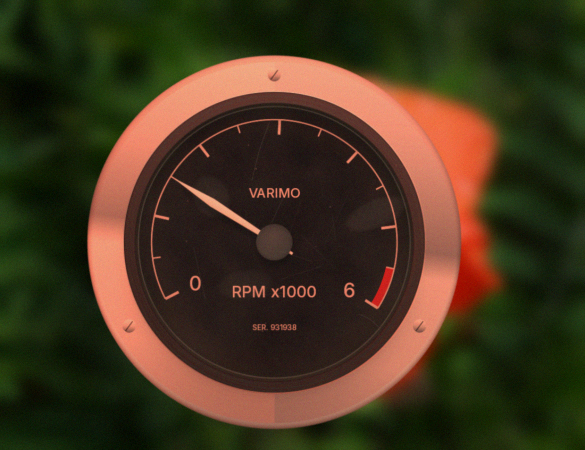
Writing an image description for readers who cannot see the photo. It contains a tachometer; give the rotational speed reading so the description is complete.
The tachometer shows 1500 rpm
